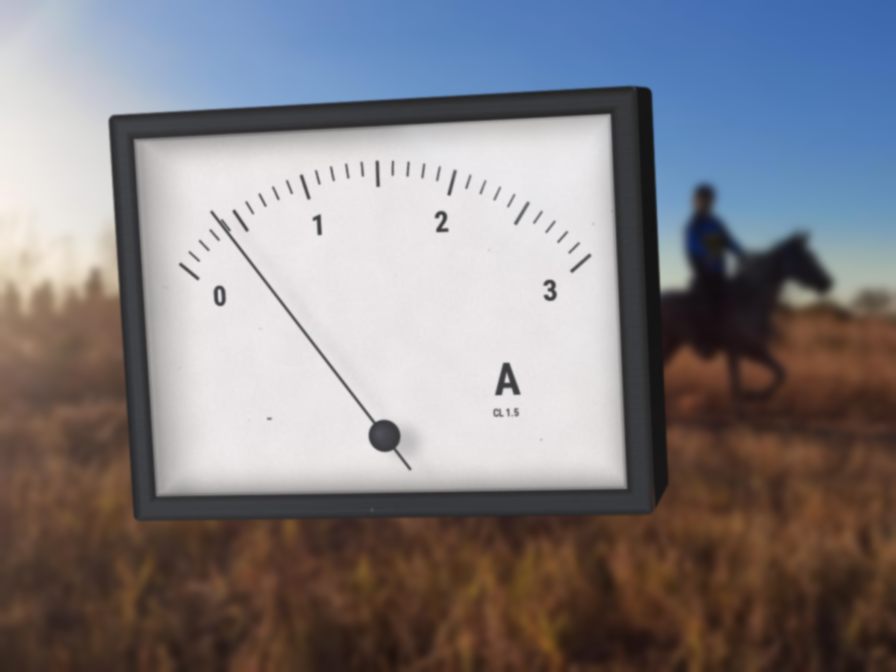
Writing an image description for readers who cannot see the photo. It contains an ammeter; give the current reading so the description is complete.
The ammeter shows 0.4 A
